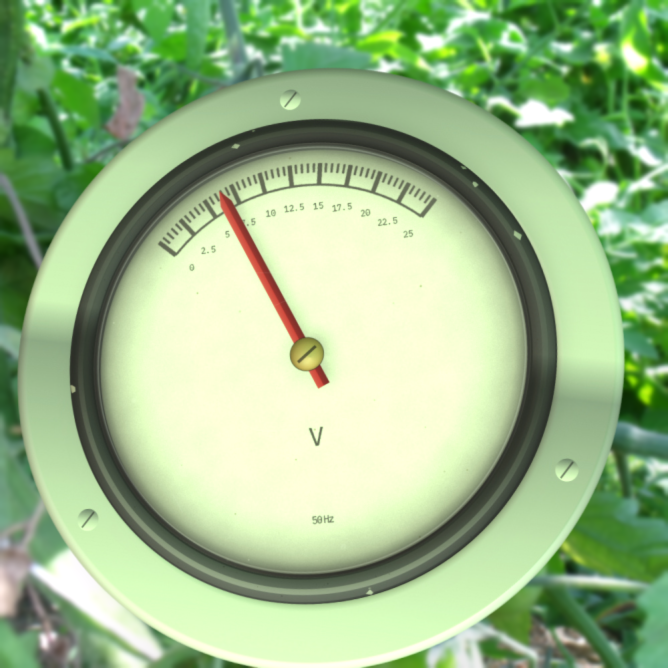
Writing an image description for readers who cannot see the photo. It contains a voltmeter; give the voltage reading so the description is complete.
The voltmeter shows 6.5 V
